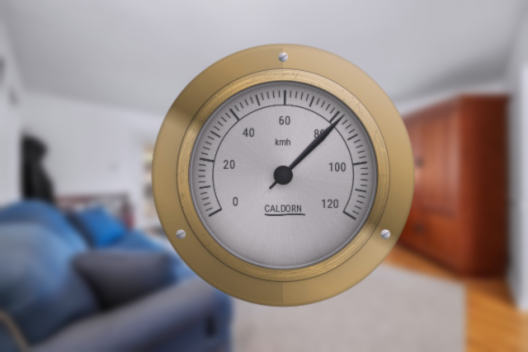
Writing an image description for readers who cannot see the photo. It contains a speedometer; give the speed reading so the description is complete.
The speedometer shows 82 km/h
